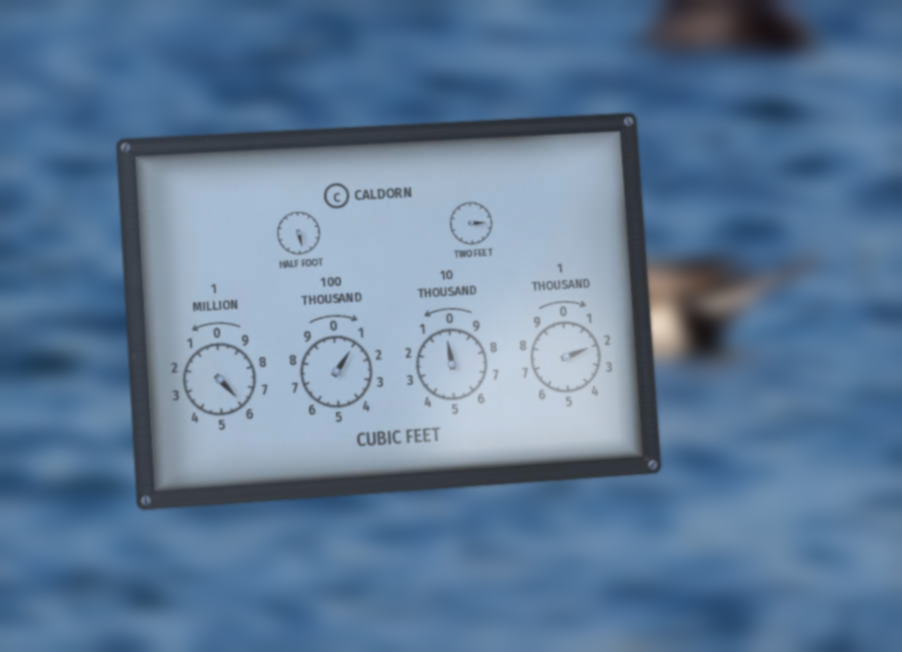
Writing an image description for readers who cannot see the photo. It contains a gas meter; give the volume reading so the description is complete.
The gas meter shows 610200 ft³
